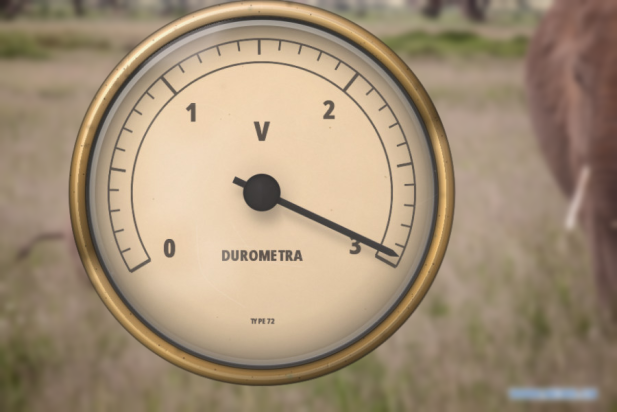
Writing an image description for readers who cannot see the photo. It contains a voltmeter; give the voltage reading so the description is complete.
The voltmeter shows 2.95 V
